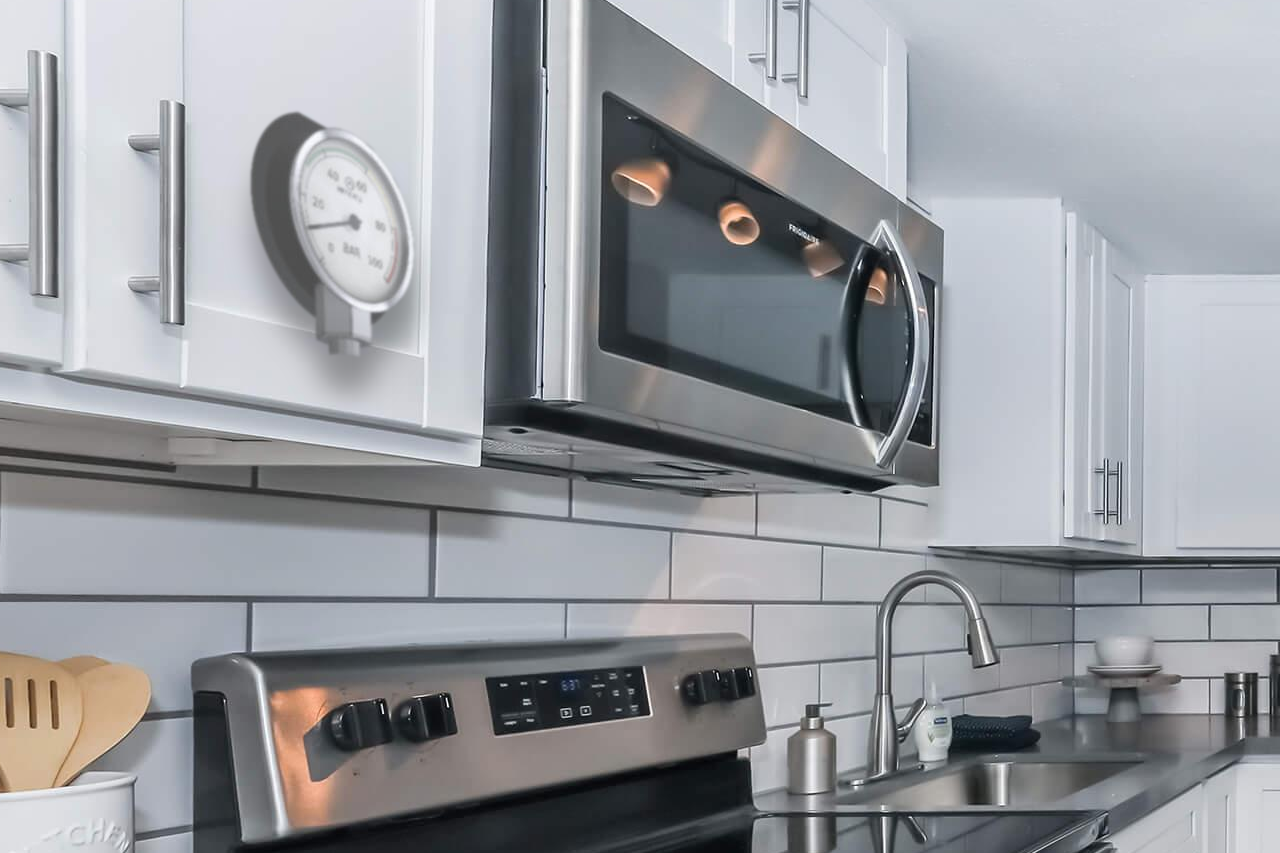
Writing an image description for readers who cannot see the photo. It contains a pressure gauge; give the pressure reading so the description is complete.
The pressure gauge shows 10 bar
